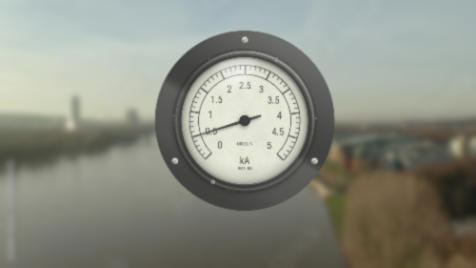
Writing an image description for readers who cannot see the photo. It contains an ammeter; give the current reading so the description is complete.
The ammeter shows 0.5 kA
